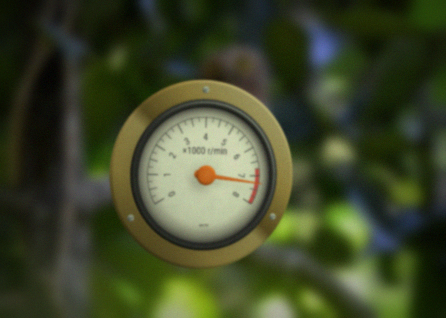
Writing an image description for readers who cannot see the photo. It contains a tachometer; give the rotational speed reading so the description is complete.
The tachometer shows 7250 rpm
